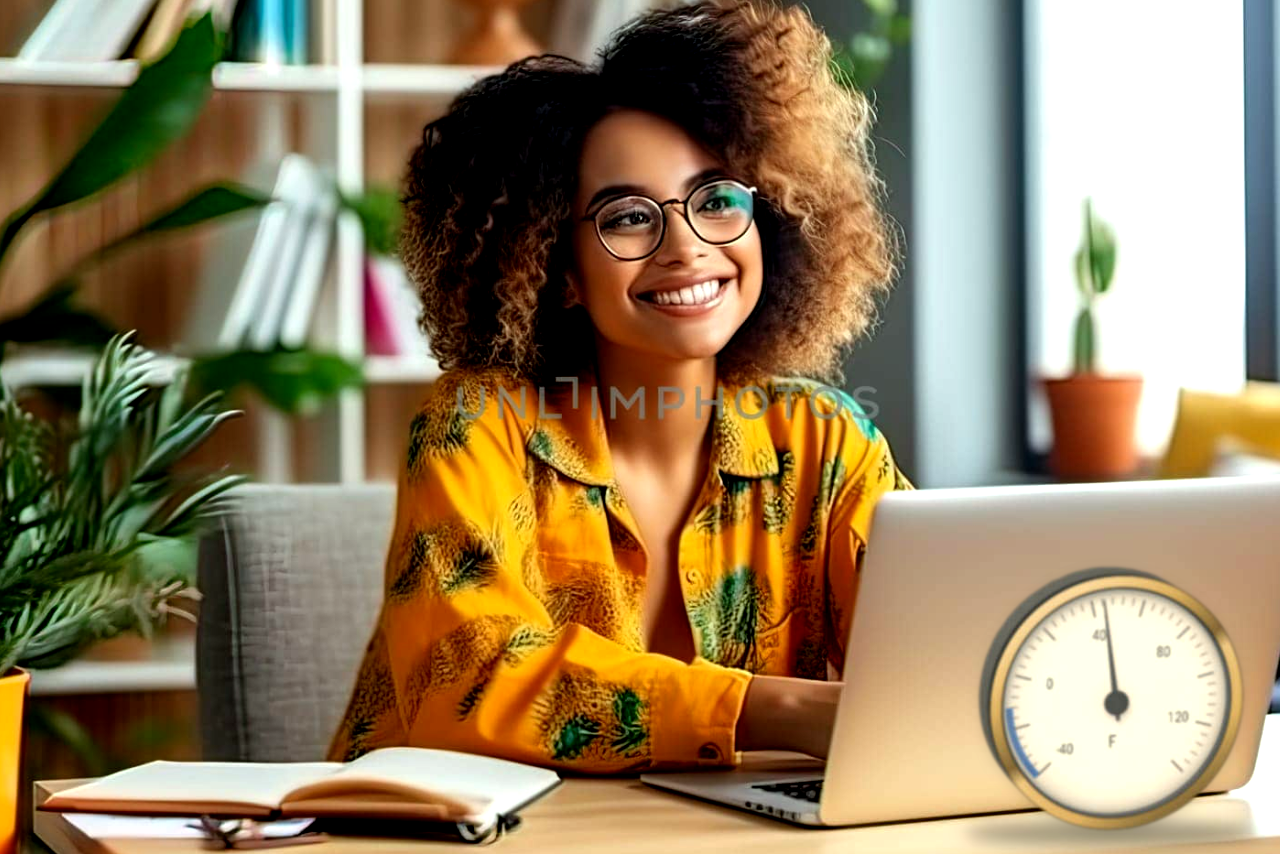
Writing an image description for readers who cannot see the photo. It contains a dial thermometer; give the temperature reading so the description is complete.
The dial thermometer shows 44 °F
